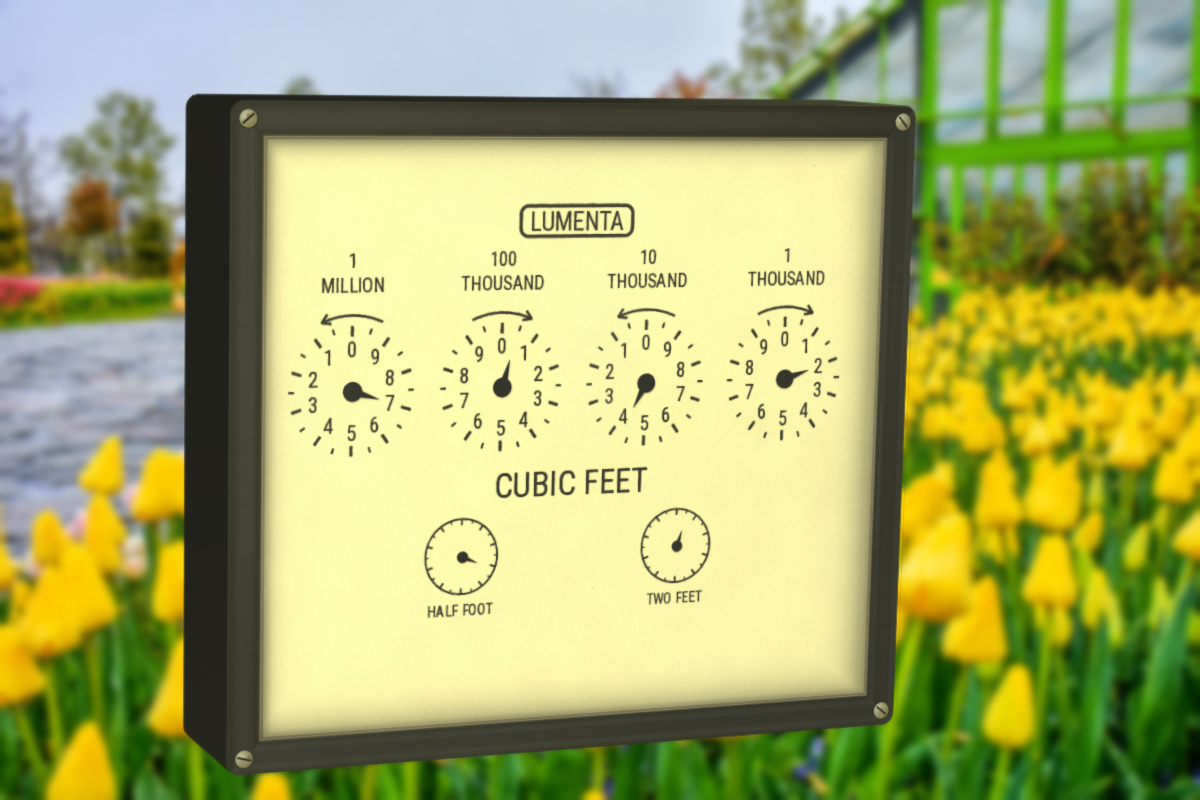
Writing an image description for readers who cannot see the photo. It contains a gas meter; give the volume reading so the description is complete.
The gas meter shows 704200 ft³
